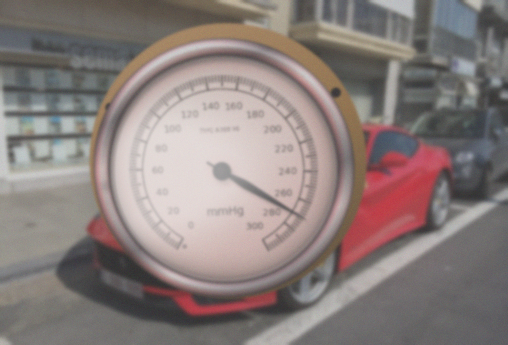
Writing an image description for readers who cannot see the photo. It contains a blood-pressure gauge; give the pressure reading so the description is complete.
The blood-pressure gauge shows 270 mmHg
